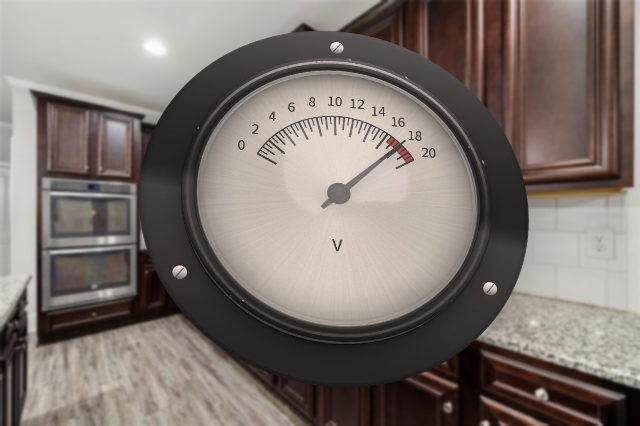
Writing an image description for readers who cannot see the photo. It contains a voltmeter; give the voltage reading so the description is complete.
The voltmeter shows 18 V
